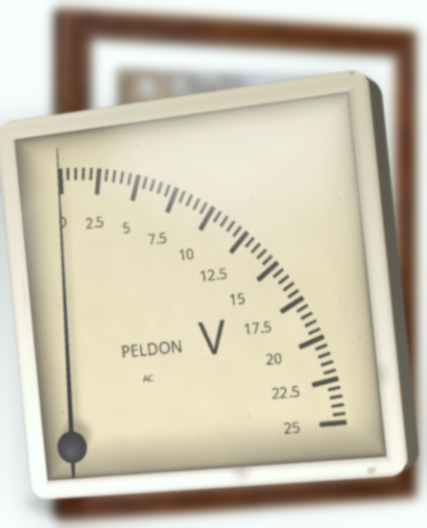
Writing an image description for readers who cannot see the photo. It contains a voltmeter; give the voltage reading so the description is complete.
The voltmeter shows 0 V
